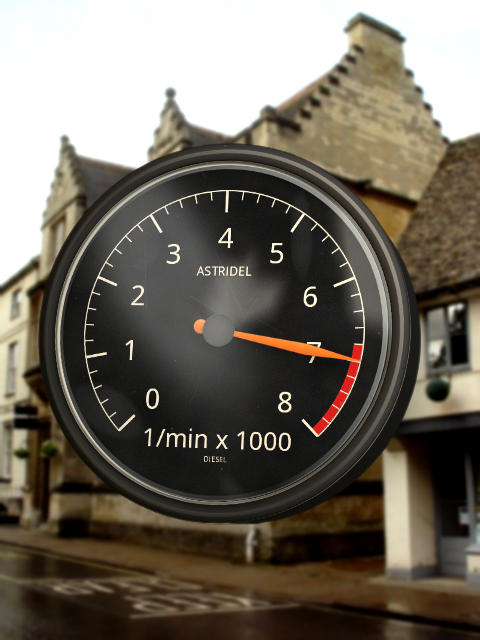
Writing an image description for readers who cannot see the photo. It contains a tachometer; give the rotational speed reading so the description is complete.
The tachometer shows 7000 rpm
